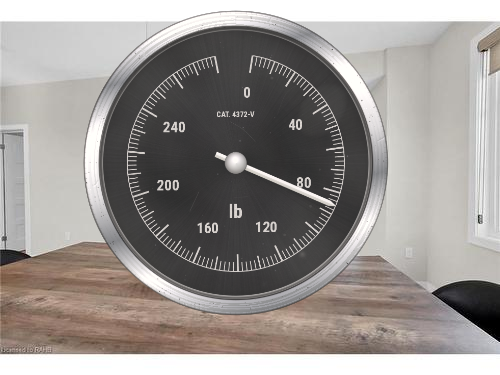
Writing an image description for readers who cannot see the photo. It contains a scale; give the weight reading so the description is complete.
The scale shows 86 lb
